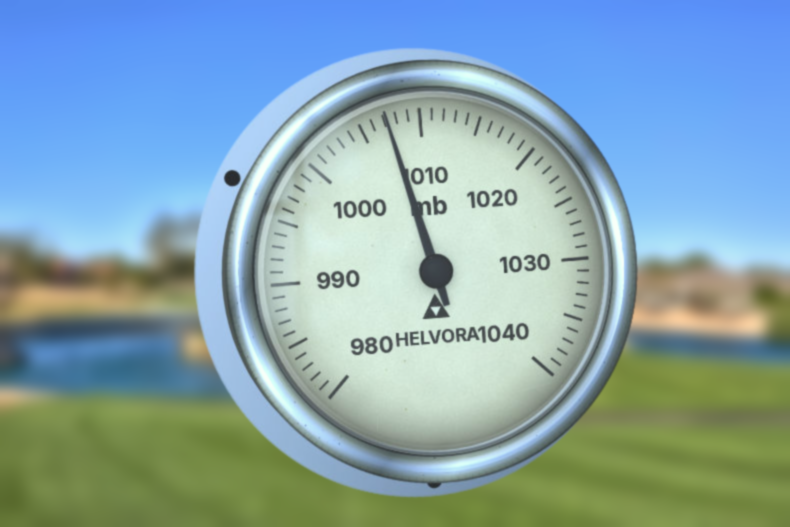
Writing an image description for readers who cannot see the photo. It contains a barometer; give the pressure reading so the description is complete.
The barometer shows 1007 mbar
